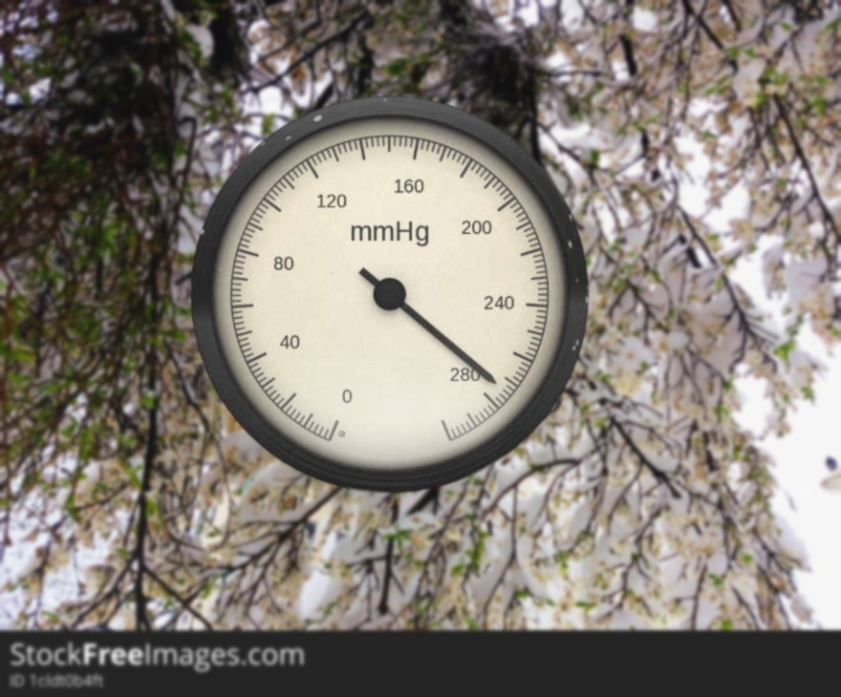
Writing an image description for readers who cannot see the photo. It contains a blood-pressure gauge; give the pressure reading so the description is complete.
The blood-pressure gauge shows 274 mmHg
